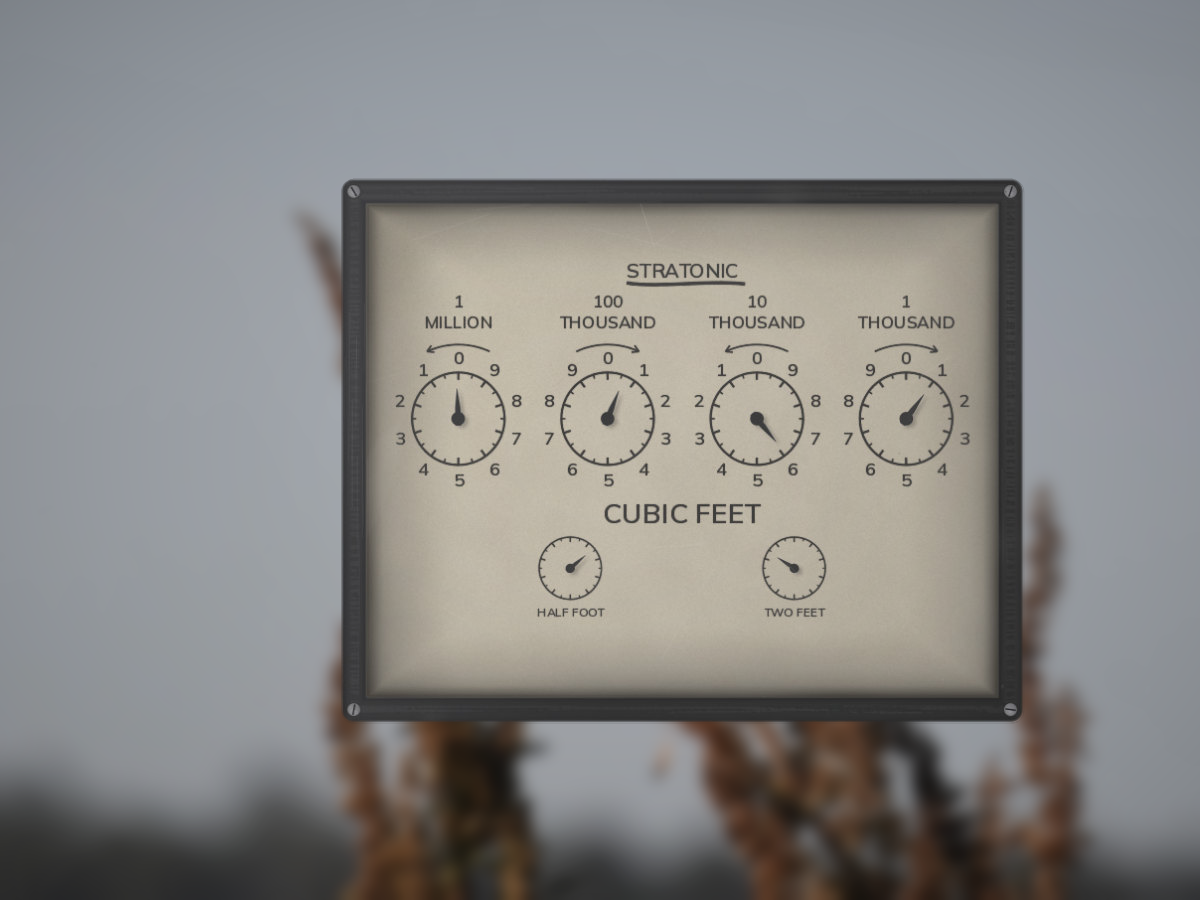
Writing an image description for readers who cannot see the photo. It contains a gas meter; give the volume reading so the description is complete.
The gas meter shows 6100 ft³
